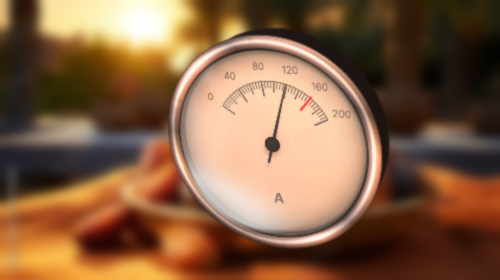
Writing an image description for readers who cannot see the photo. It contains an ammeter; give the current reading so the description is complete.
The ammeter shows 120 A
